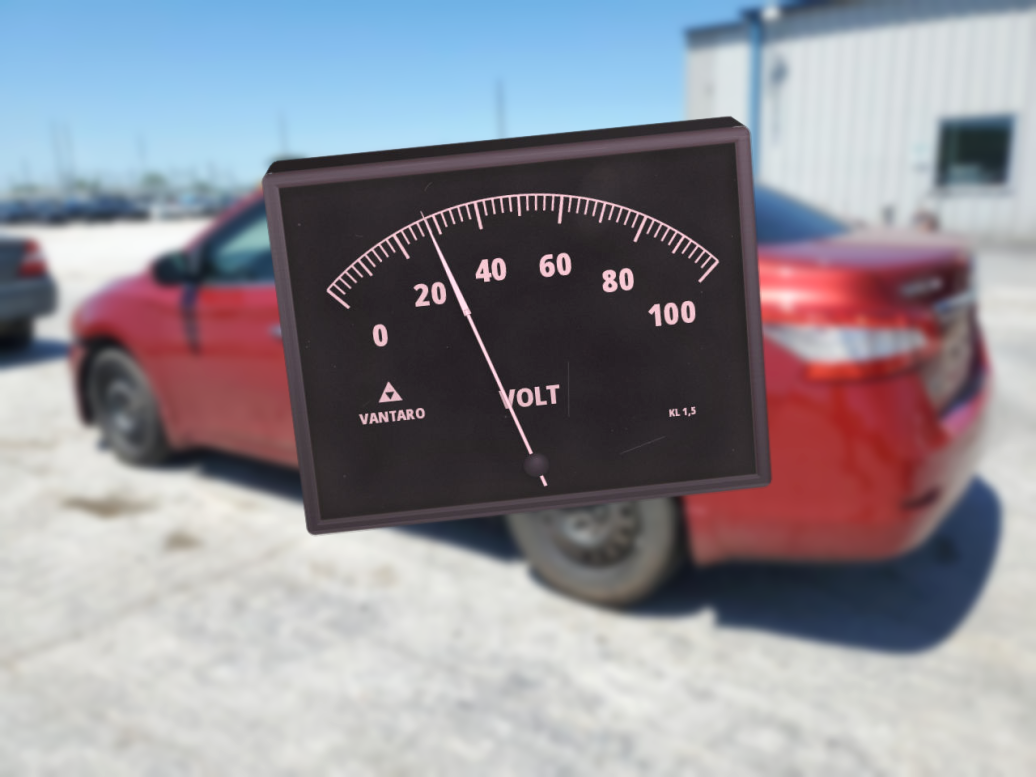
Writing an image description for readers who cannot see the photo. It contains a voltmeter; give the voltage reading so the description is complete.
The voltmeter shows 28 V
